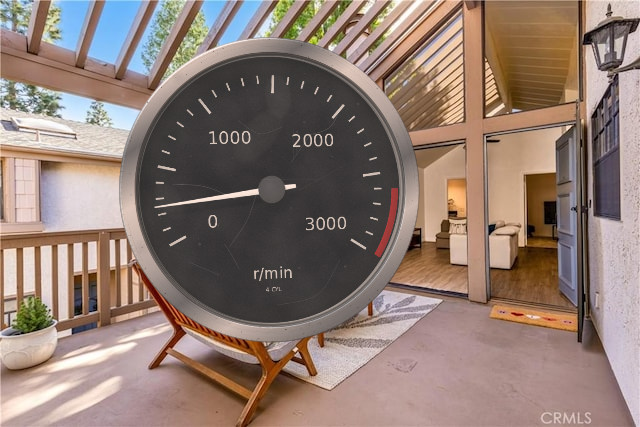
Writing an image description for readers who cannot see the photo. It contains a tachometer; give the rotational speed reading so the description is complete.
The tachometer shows 250 rpm
